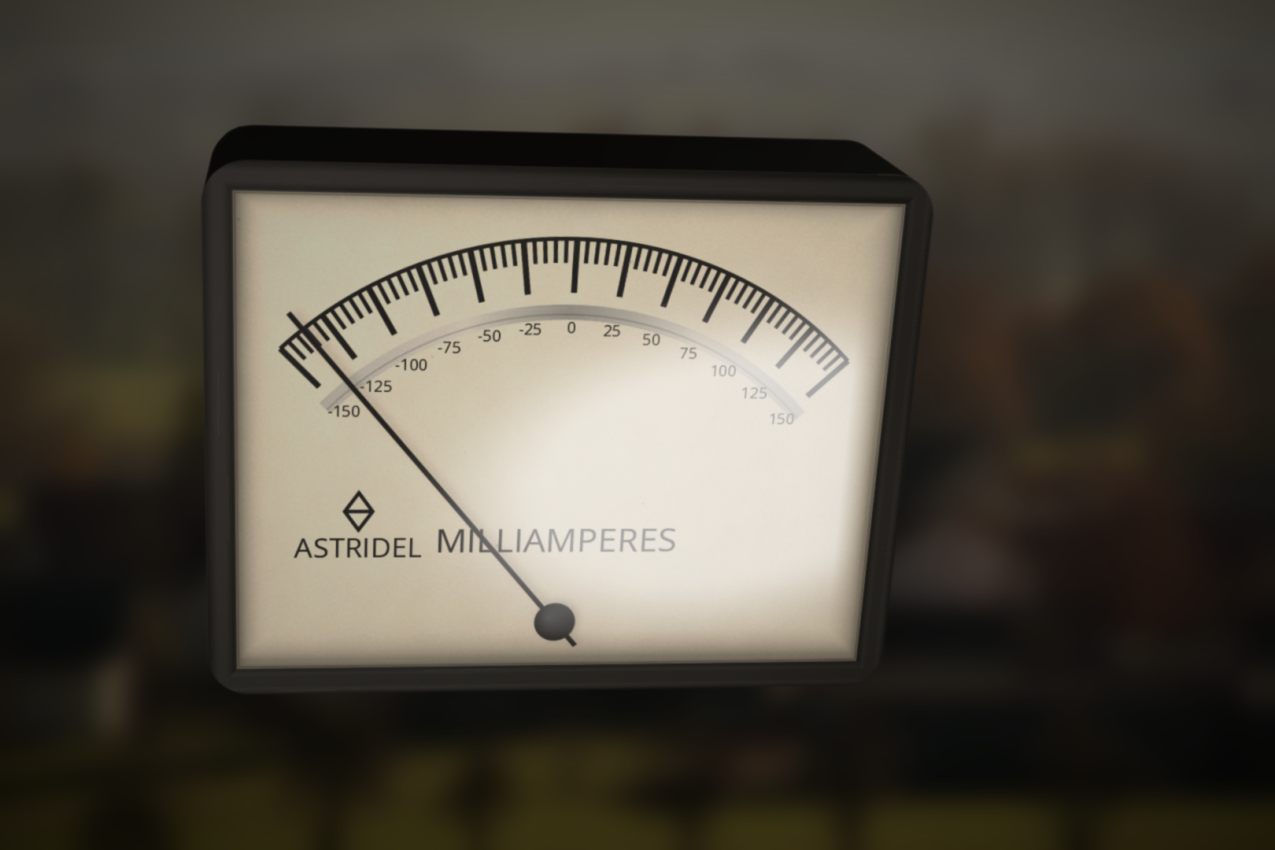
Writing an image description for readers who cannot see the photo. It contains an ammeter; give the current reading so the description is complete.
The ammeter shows -135 mA
